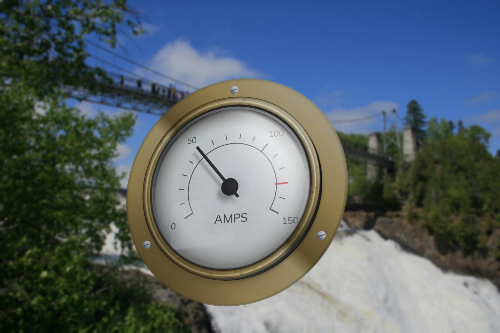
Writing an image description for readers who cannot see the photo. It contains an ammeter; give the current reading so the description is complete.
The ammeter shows 50 A
